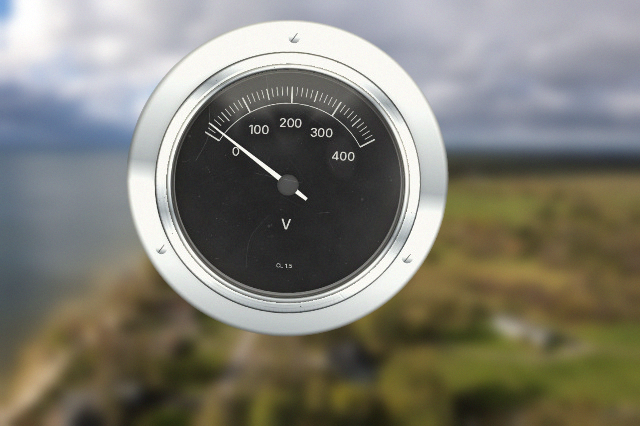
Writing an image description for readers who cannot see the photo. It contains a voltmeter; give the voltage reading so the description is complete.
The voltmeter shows 20 V
